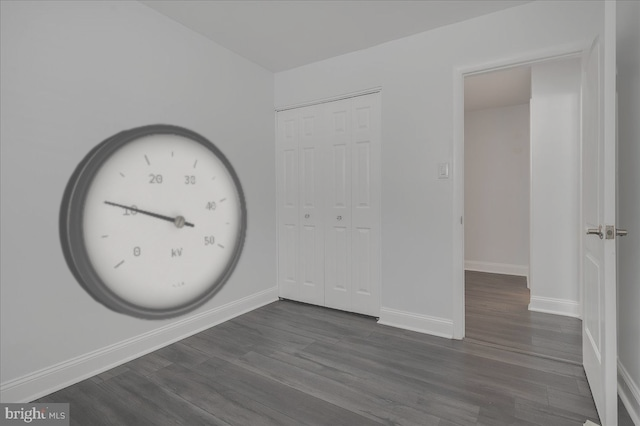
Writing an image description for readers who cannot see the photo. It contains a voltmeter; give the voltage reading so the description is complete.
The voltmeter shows 10 kV
